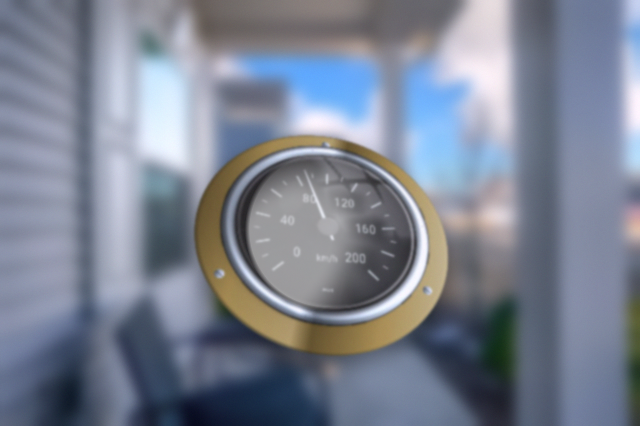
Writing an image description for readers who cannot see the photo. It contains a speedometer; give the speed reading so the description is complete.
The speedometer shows 85 km/h
